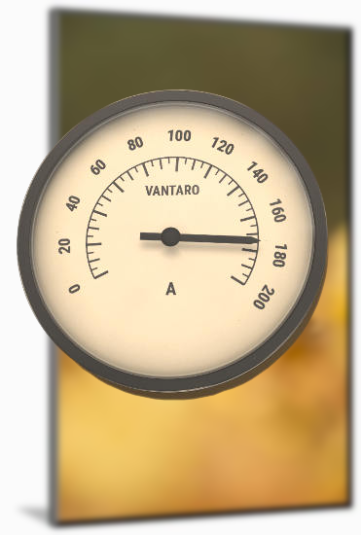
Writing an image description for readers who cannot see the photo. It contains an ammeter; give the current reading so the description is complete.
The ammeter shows 175 A
